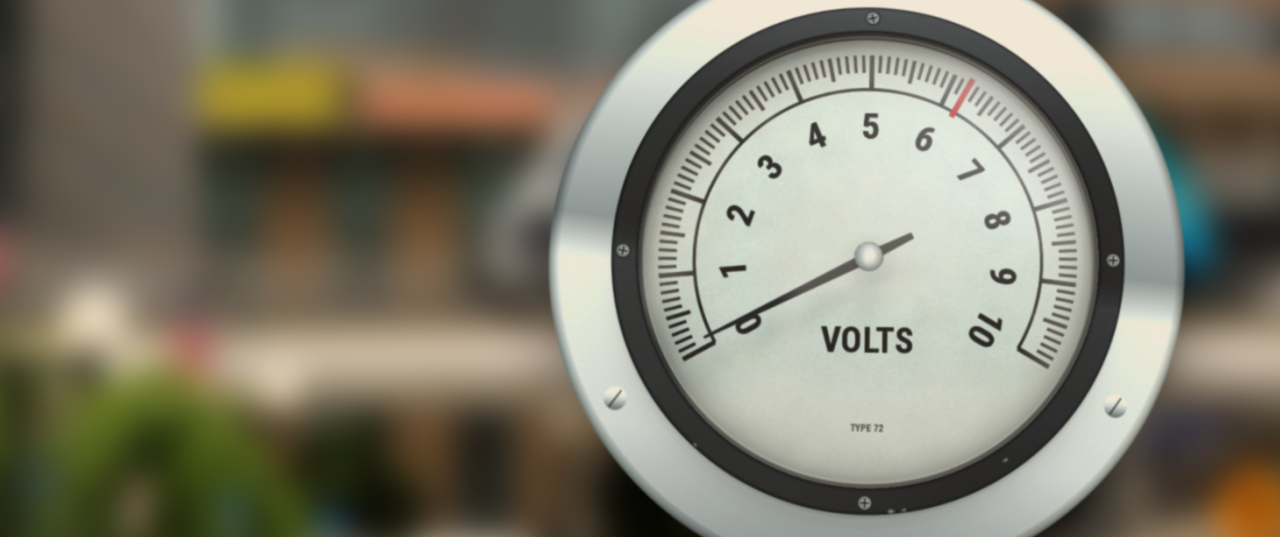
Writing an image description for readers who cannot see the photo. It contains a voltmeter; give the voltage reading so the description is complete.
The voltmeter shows 0.1 V
